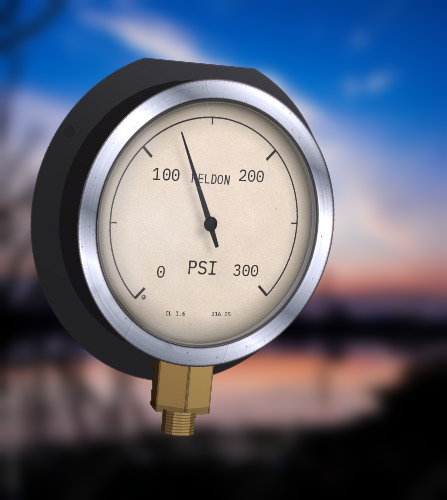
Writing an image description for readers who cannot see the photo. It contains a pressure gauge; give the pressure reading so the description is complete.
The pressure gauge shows 125 psi
